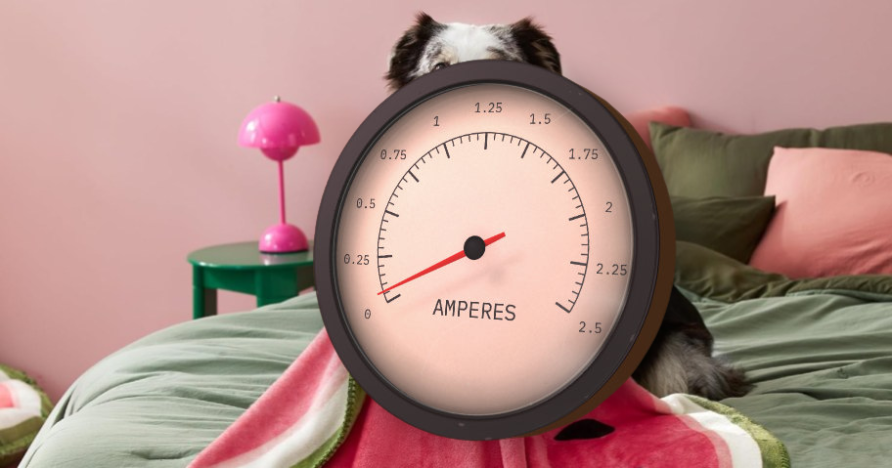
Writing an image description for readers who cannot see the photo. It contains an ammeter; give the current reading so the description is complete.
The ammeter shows 0.05 A
